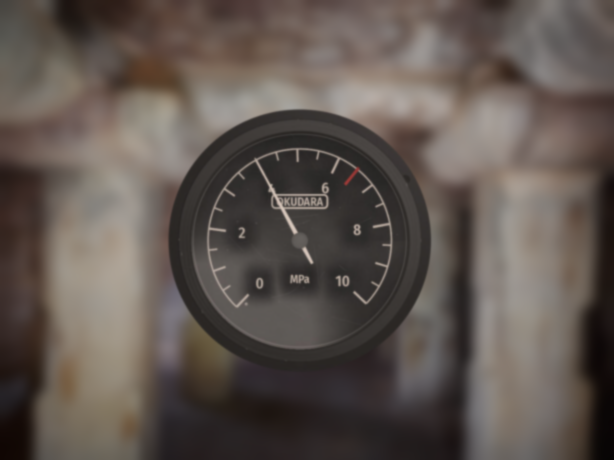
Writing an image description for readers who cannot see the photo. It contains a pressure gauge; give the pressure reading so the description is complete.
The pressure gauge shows 4 MPa
